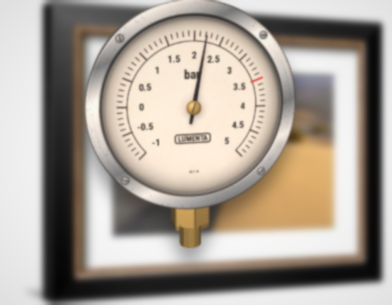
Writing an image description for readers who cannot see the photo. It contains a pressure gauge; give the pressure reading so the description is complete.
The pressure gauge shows 2.2 bar
